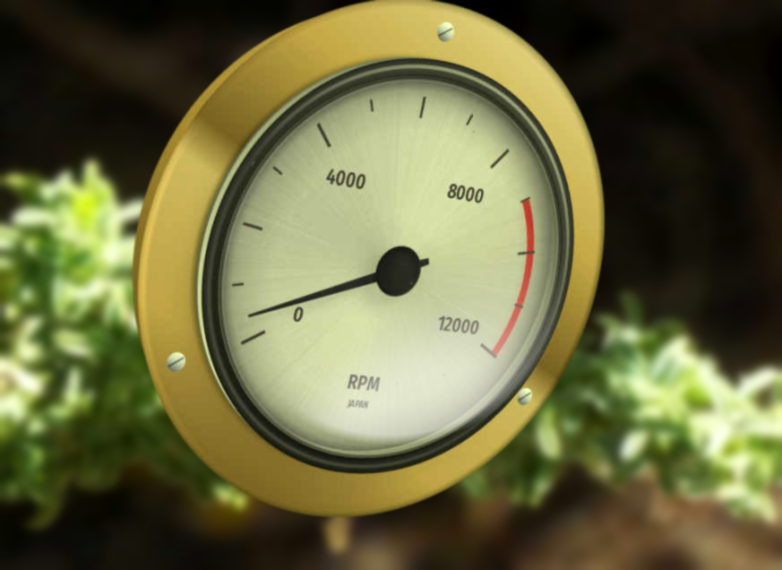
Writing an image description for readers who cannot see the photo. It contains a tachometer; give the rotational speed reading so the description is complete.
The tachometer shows 500 rpm
